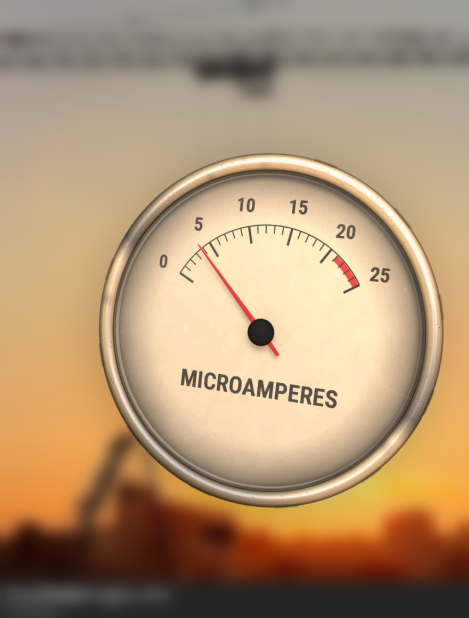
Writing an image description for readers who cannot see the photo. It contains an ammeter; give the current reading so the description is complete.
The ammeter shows 4 µA
